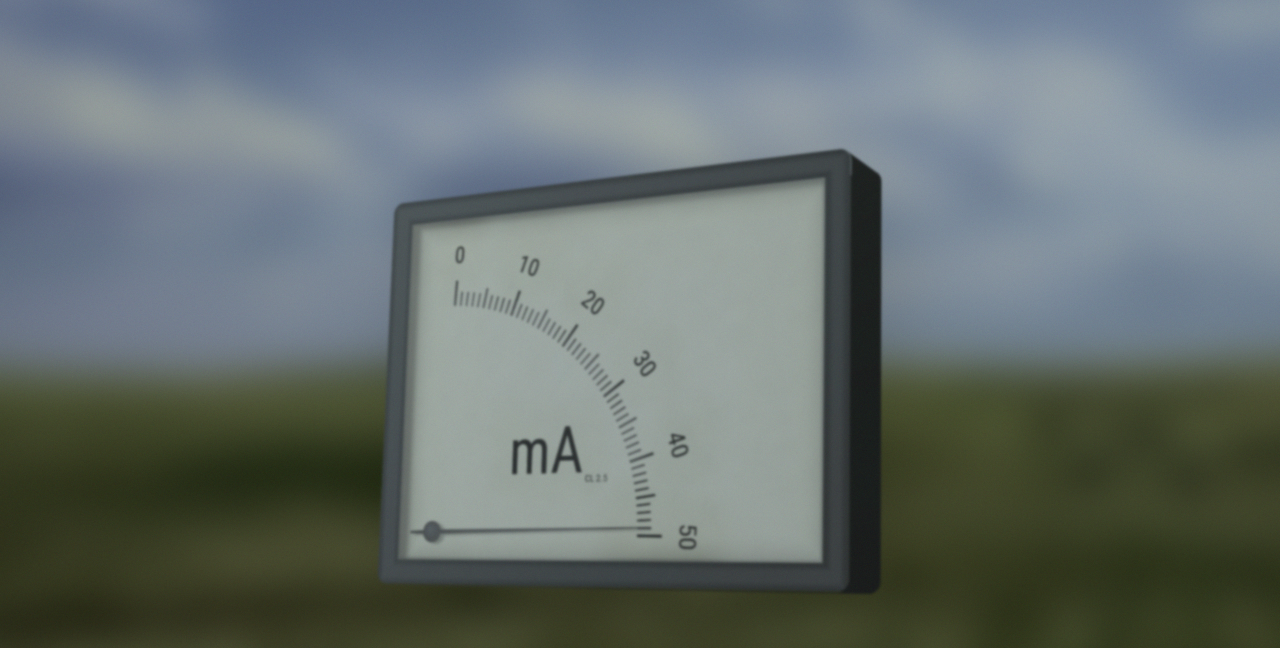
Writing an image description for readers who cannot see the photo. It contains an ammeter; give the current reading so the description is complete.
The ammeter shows 49 mA
